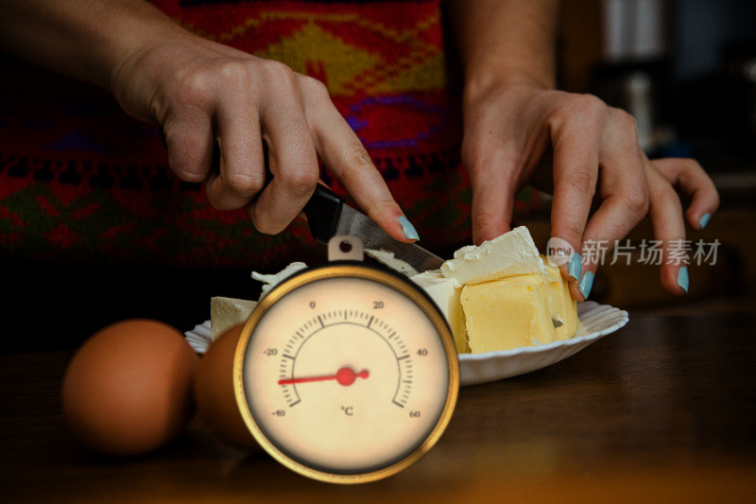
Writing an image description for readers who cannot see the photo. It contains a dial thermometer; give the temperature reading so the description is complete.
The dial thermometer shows -30 °C
